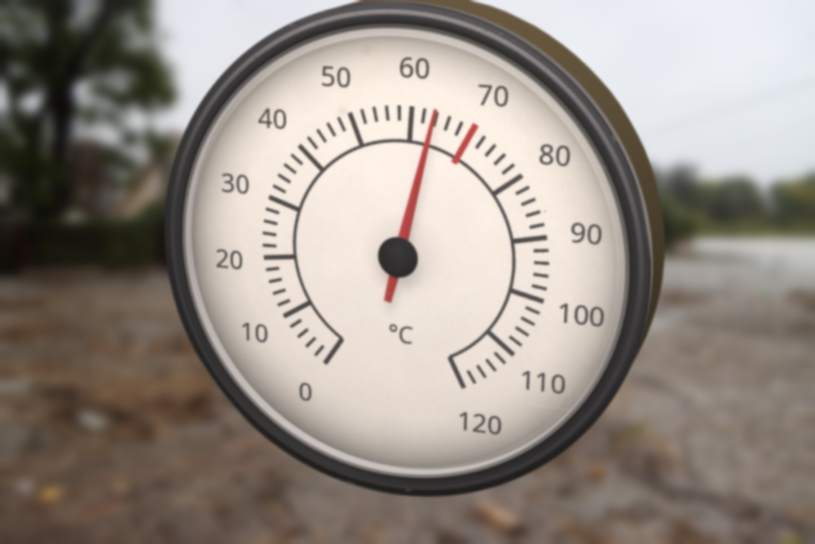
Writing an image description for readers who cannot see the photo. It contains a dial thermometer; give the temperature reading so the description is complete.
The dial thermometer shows 64 °C
